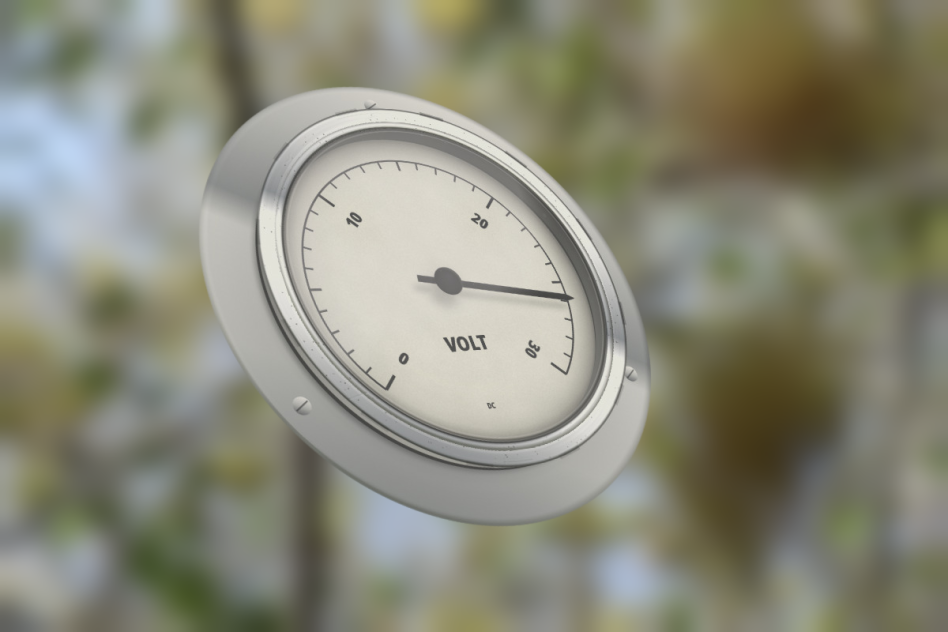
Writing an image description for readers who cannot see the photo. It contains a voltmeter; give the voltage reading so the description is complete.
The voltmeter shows 26 V
